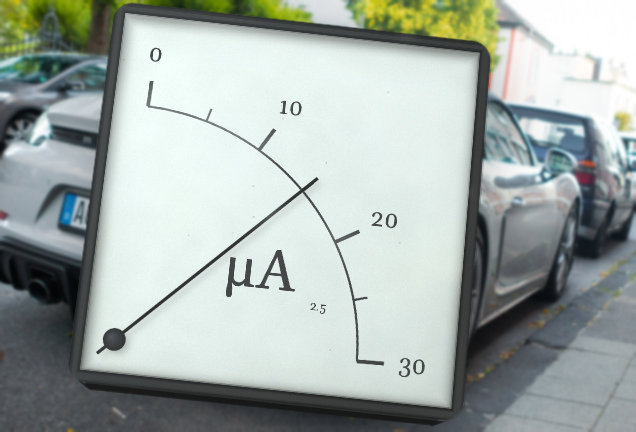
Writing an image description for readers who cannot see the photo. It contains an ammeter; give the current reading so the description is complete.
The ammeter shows 15 µA
